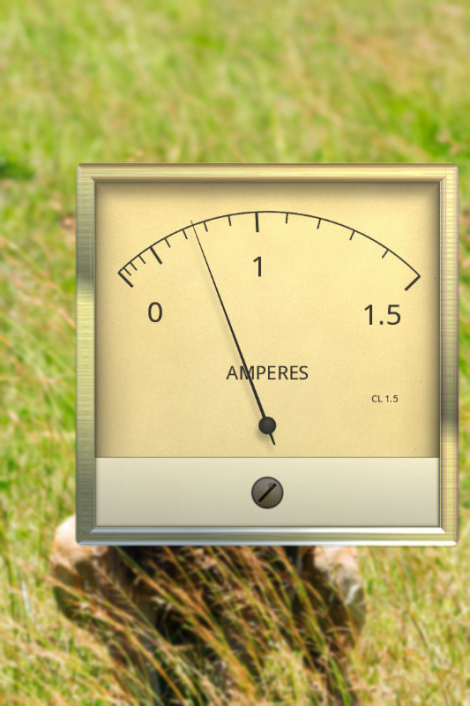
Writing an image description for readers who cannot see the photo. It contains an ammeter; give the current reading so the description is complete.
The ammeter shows 0.75 A
